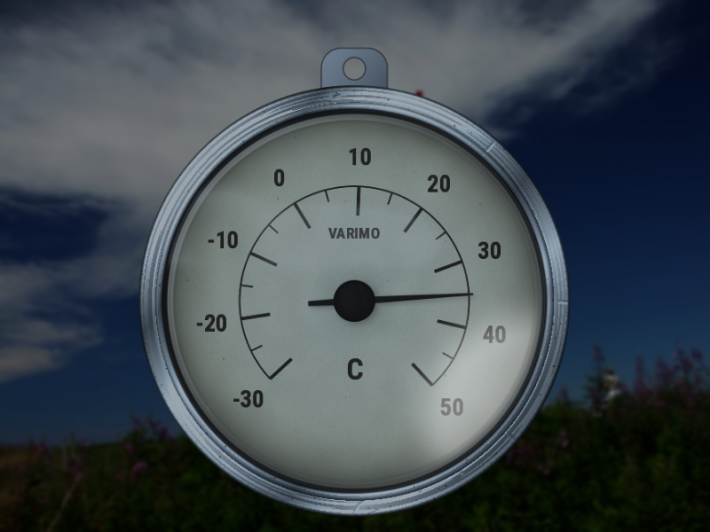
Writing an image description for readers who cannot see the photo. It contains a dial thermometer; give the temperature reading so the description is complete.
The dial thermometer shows 35 °C
